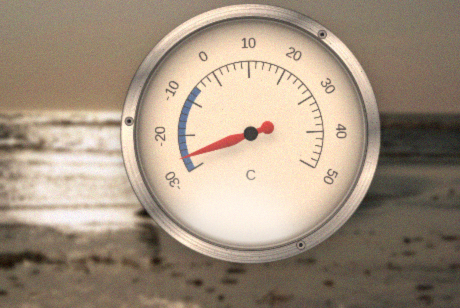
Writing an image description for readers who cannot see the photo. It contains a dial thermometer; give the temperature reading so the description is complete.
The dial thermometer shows -26 °C
